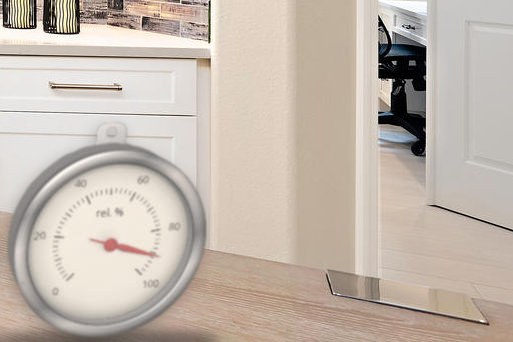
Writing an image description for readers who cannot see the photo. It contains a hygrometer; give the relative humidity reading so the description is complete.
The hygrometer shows 90 %
